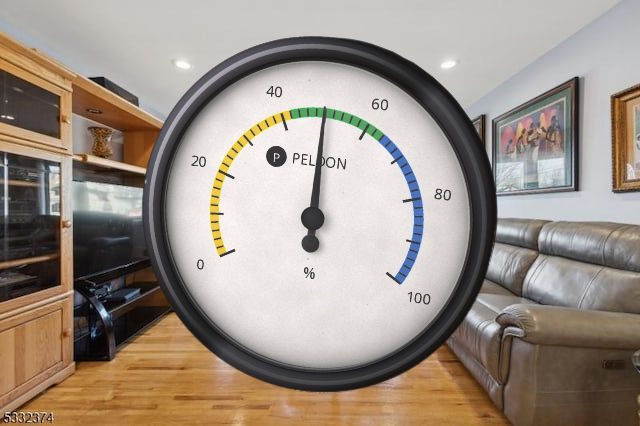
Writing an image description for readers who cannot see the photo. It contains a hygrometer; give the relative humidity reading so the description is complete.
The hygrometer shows 50 %
